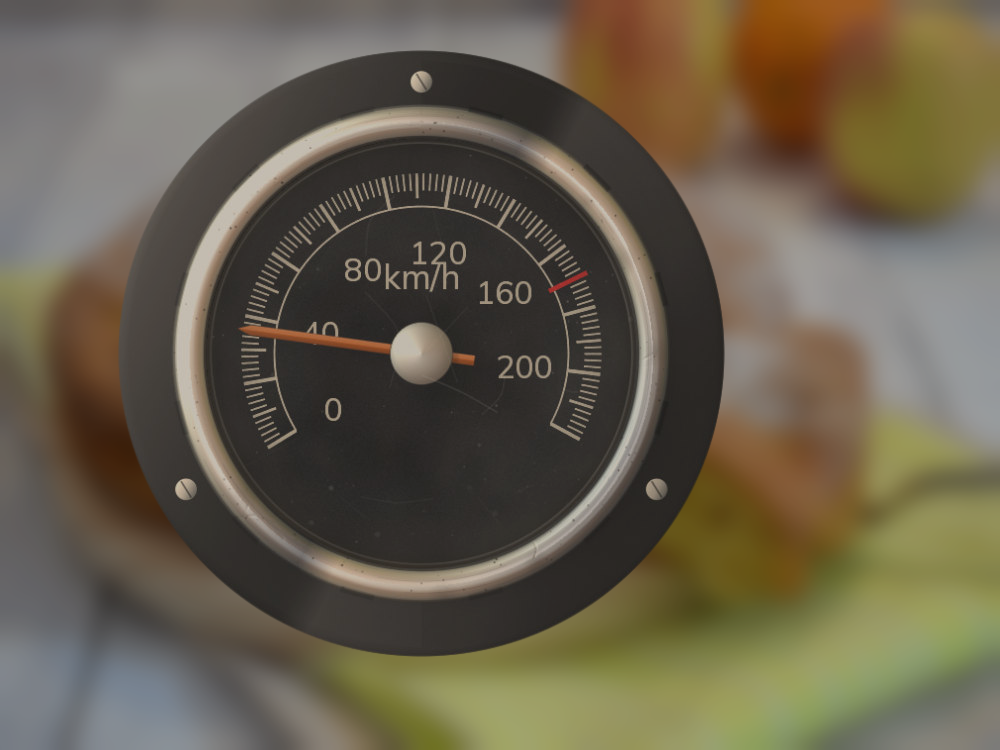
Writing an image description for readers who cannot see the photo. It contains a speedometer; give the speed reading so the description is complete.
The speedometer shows 36 km/h
